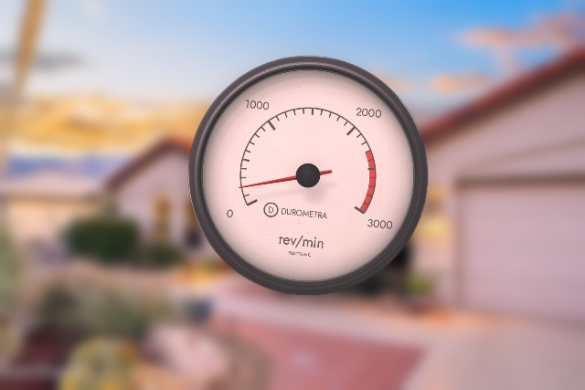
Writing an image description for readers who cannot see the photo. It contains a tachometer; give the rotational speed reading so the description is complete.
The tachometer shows 200 rpm
